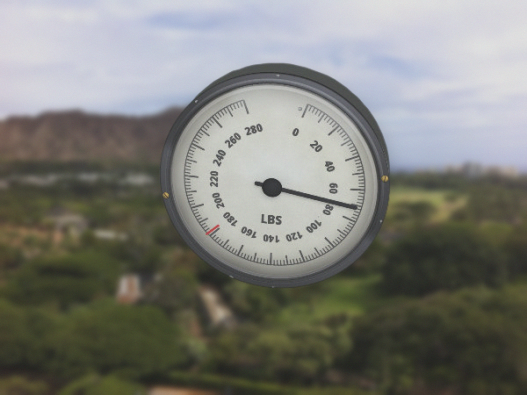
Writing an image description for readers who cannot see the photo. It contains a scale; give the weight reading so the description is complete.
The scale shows 70 lb
